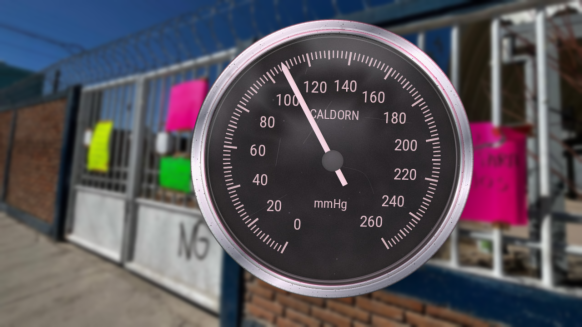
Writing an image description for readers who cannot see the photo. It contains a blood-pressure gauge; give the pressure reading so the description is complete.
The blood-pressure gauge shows 108 mmHg
